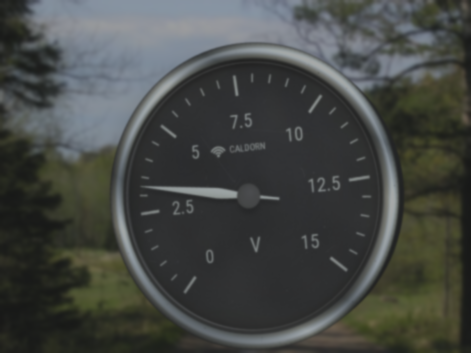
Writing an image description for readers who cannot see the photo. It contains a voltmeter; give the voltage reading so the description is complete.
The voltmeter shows 3.25 V
